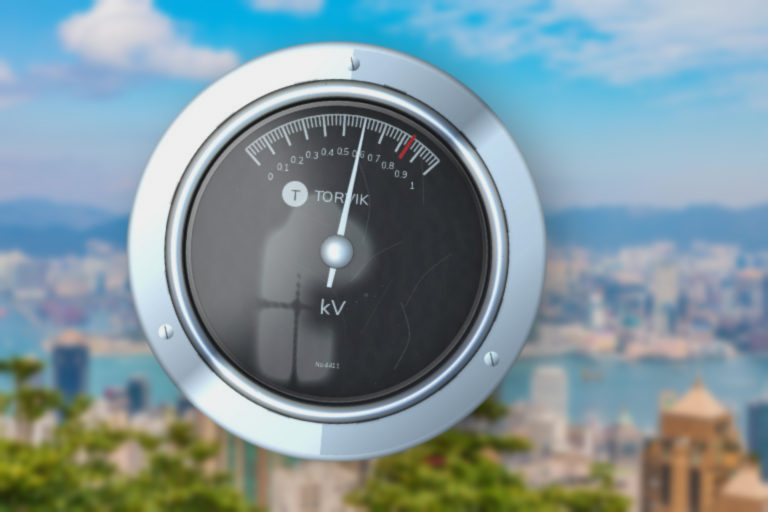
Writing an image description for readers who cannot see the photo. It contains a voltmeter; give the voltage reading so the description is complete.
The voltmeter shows 0.6 kV
